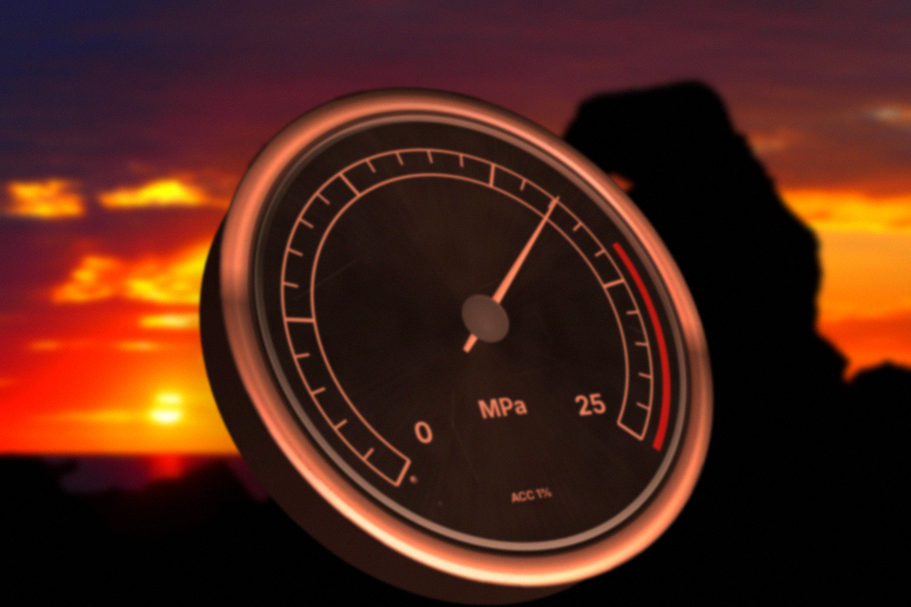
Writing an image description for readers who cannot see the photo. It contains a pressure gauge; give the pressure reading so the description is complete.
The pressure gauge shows 17 MPa
